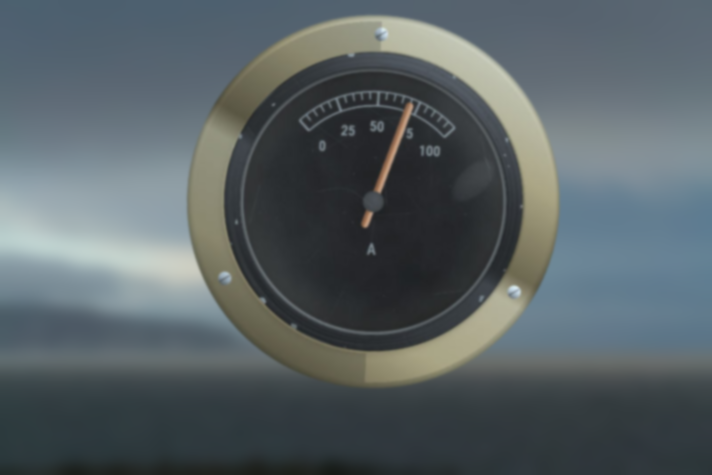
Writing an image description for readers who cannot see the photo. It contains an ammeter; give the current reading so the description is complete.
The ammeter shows 70 A
